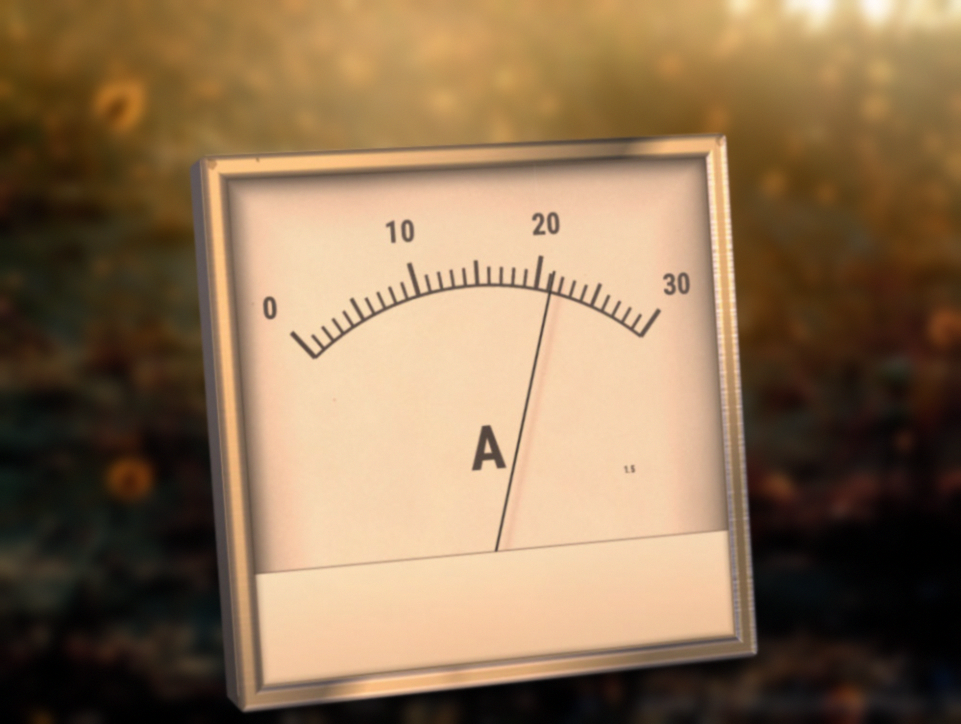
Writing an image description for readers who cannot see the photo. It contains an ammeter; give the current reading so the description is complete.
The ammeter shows 21 A
